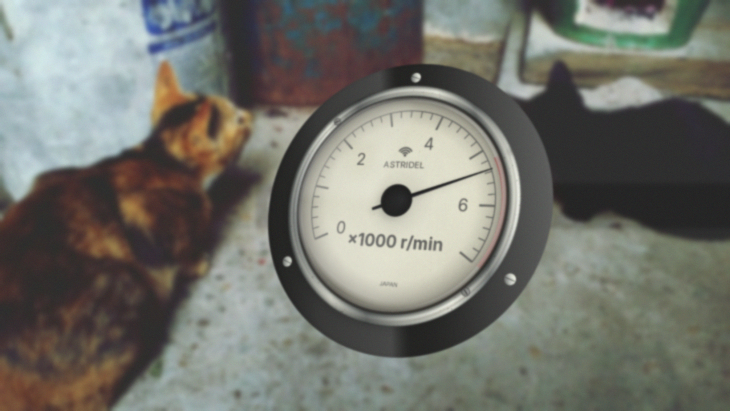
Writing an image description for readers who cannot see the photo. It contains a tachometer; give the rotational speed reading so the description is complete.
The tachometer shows 5400 rpm
